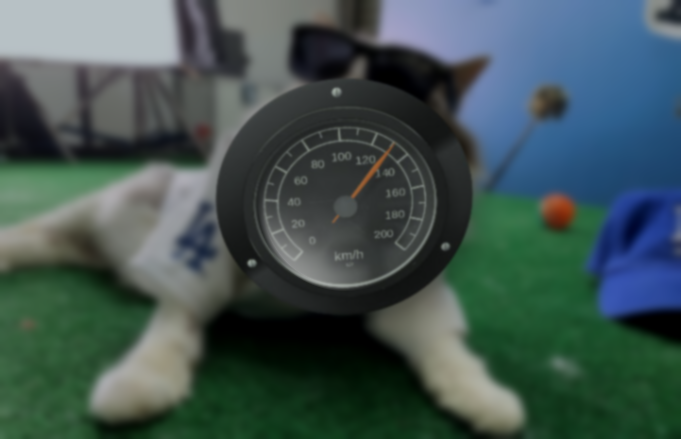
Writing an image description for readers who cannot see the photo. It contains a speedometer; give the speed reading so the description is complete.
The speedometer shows 130 km/h
